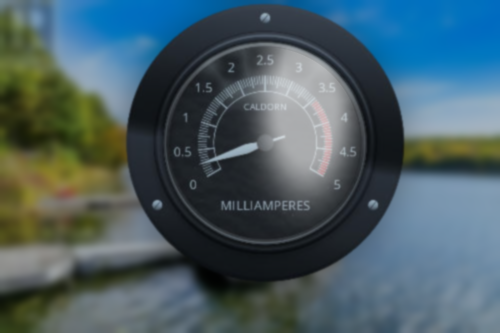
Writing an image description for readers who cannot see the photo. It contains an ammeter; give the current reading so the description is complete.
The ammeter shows 0.25 mA
